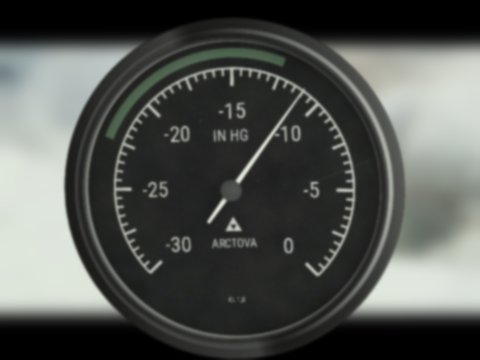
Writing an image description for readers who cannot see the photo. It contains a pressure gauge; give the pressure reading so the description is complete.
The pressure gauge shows -11 inHg
